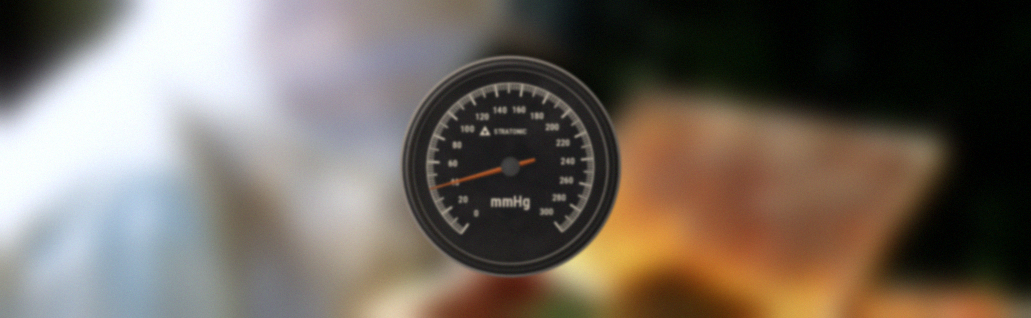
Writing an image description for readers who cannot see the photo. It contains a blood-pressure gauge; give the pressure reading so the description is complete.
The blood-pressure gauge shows 40 mmHg
